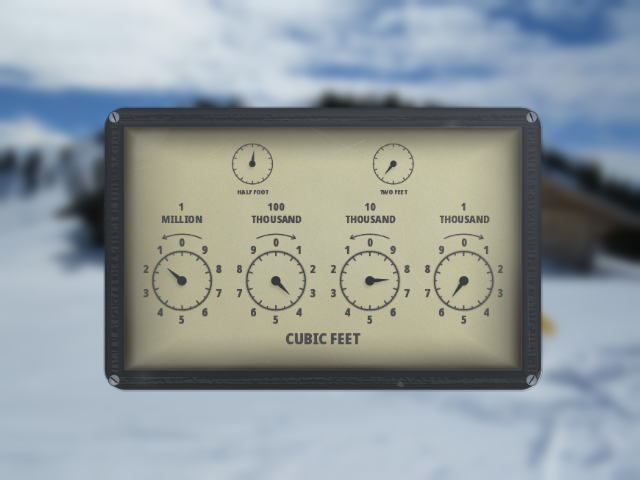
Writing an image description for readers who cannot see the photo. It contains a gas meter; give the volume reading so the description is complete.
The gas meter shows 137600 ft³
